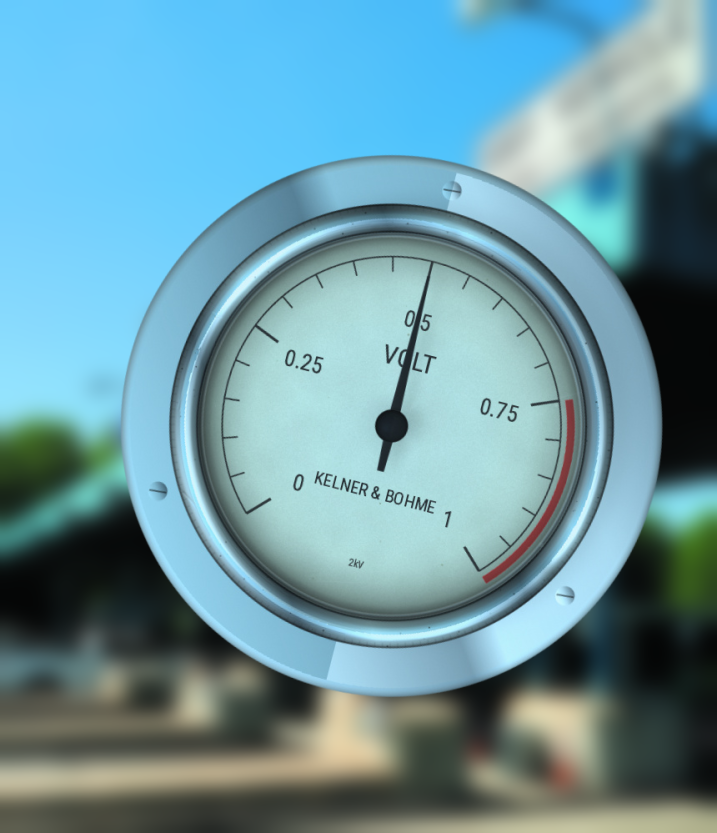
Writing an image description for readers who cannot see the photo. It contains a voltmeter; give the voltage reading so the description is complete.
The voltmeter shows 0.5 V
